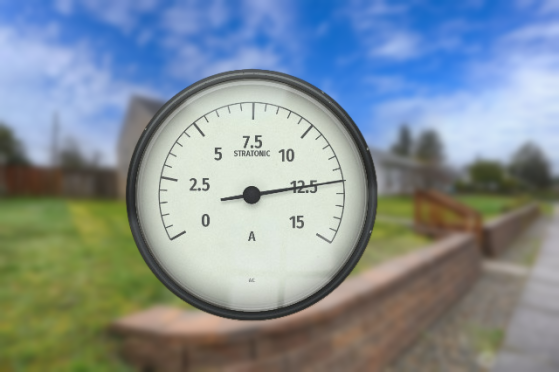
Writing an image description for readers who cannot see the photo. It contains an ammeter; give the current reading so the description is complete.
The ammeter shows 12.5 A
